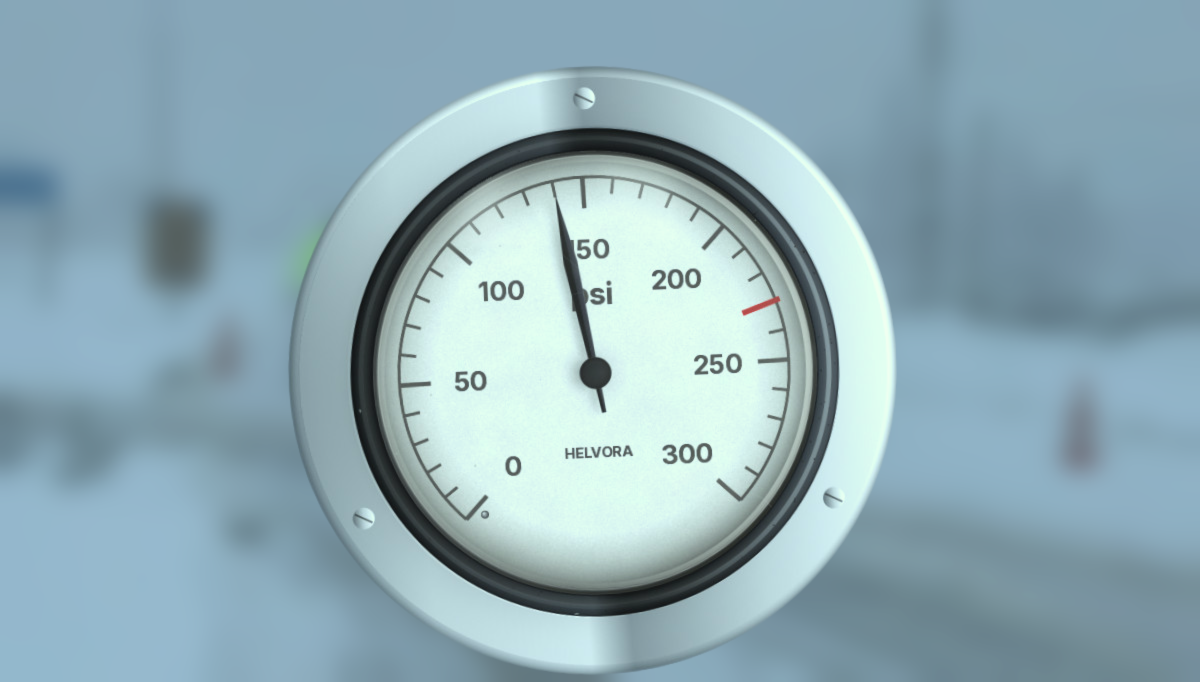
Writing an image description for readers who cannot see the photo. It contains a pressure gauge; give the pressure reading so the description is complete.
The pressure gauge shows 140 psi
